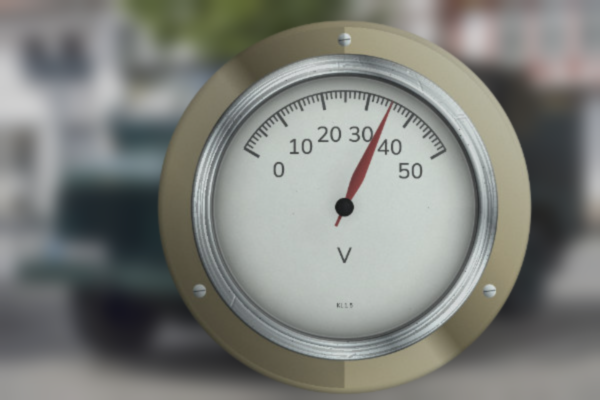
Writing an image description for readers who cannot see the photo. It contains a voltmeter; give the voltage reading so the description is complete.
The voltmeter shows 35 V
